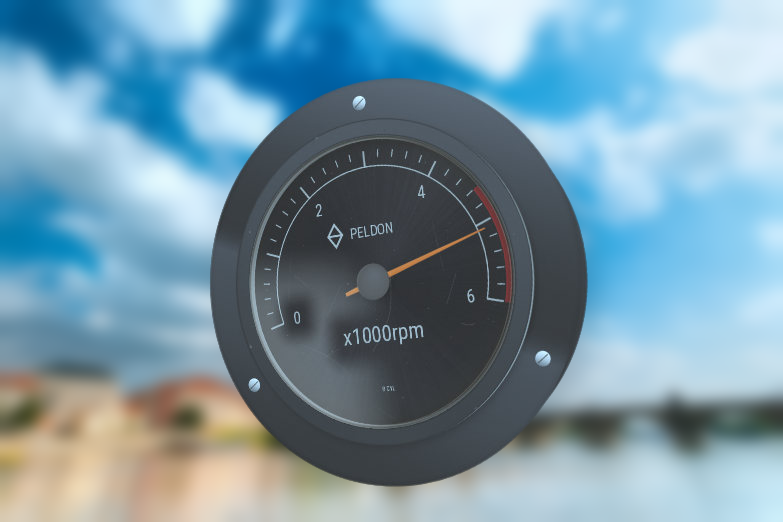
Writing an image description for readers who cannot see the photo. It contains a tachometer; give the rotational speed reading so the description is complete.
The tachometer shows 5100 rpm
